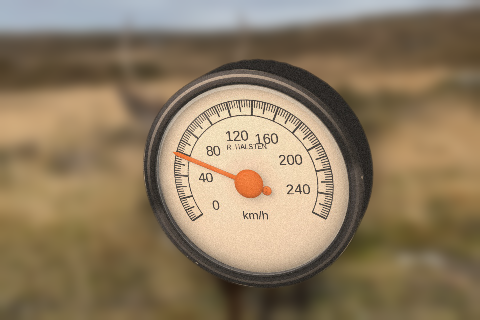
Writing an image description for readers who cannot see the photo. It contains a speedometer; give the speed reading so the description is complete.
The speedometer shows 60 km/h
